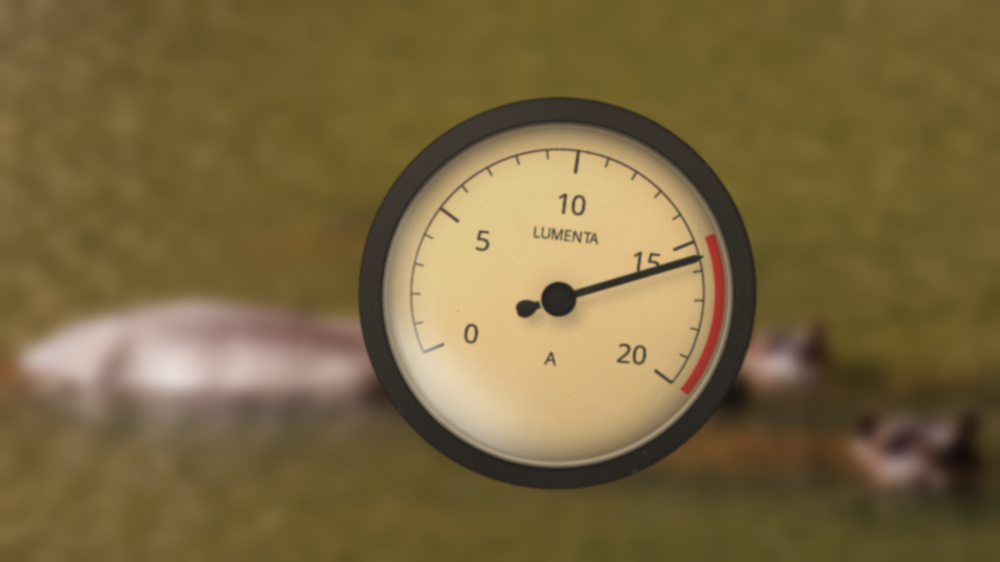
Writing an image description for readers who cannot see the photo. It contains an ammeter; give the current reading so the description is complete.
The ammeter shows 15.5 A
